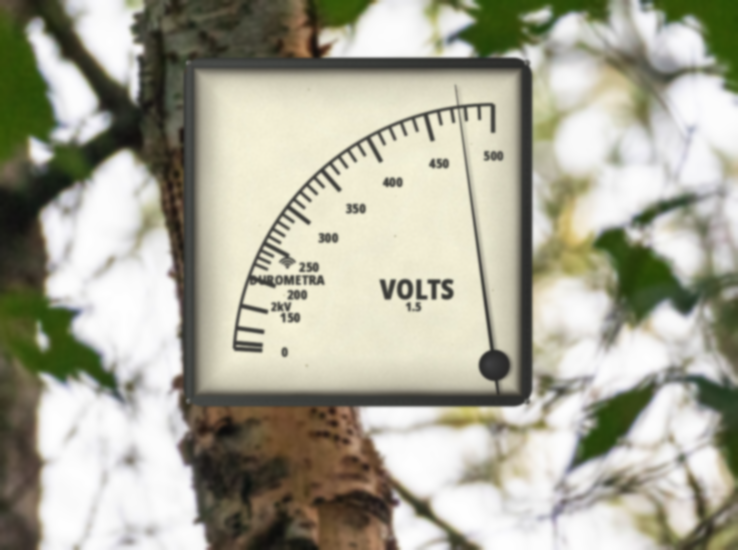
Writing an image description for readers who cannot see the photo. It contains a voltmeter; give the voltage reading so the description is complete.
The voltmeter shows 475 V
